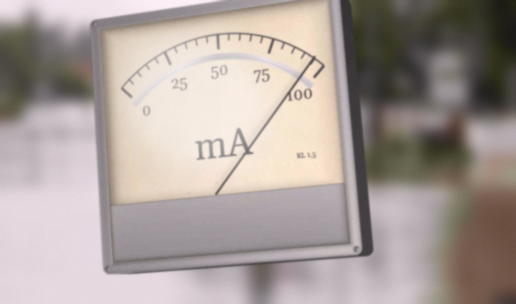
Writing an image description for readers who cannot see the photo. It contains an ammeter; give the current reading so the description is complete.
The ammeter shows 95 mA
